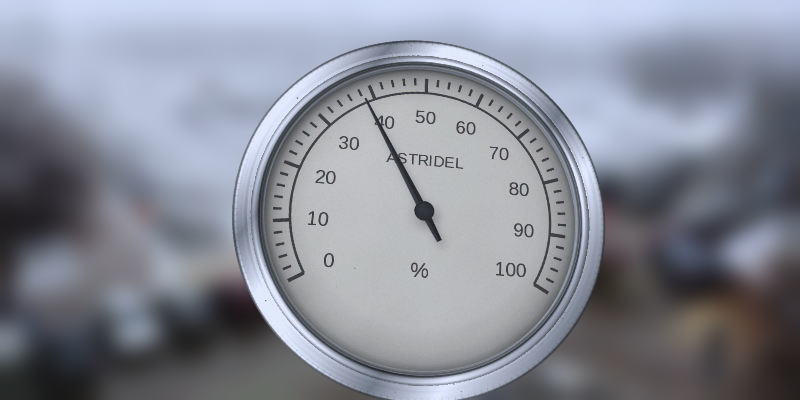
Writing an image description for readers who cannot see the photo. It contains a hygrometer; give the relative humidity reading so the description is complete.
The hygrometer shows 38 %
